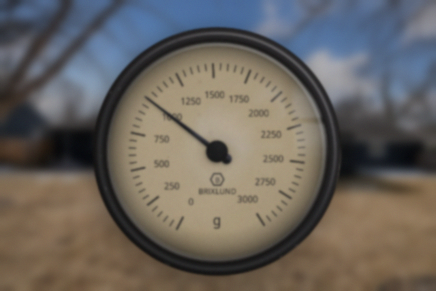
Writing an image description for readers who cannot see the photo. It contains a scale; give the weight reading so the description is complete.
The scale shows 1000 g
